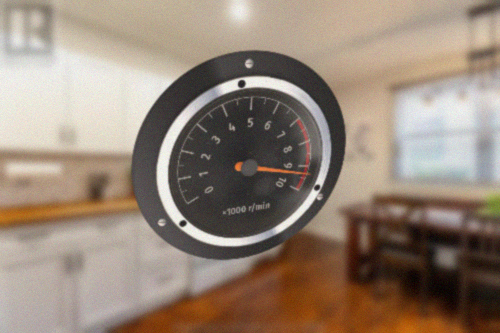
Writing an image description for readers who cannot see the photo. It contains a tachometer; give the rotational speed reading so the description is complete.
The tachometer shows 9250 rpm
